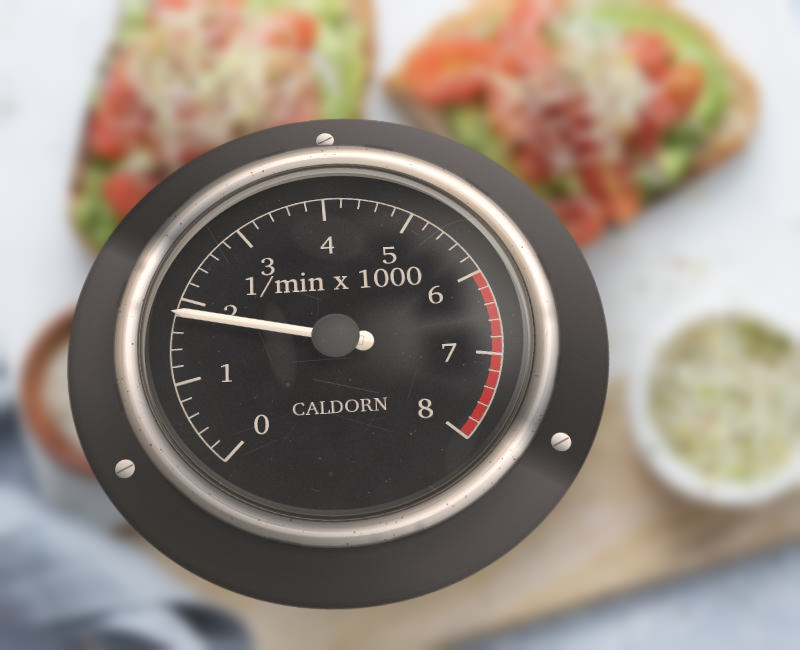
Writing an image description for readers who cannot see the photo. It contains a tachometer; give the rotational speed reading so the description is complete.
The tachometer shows 1800 rpm
